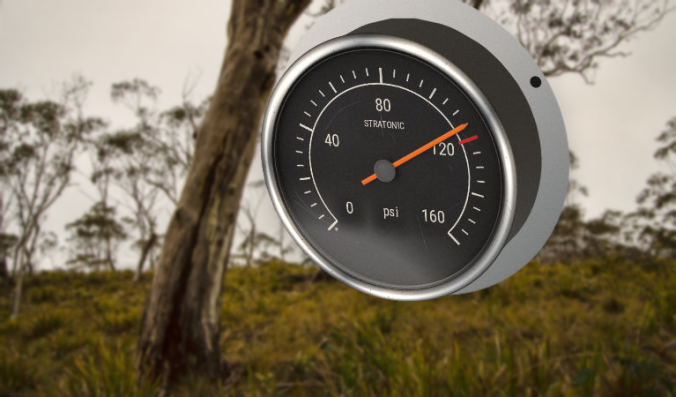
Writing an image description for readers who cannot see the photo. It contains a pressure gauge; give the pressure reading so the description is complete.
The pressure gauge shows 115 psi
